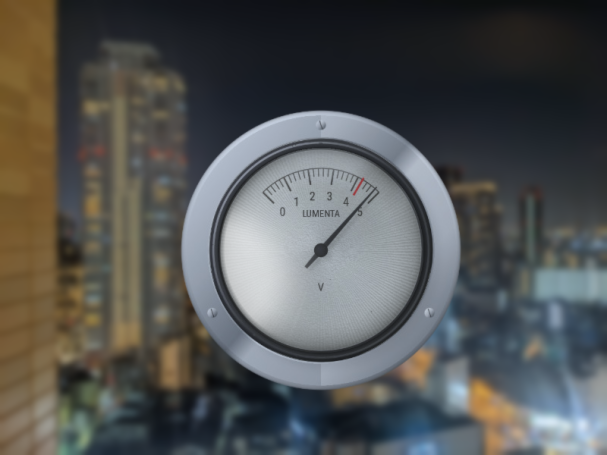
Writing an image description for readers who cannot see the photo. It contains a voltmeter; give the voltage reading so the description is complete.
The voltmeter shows 4.8 V
